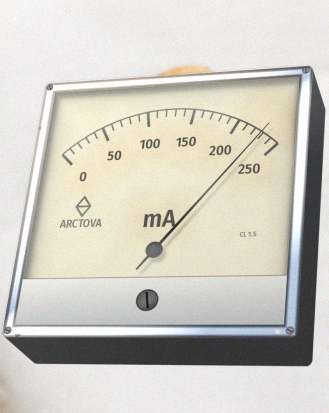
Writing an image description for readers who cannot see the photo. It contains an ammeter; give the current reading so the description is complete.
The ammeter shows 230 mA
